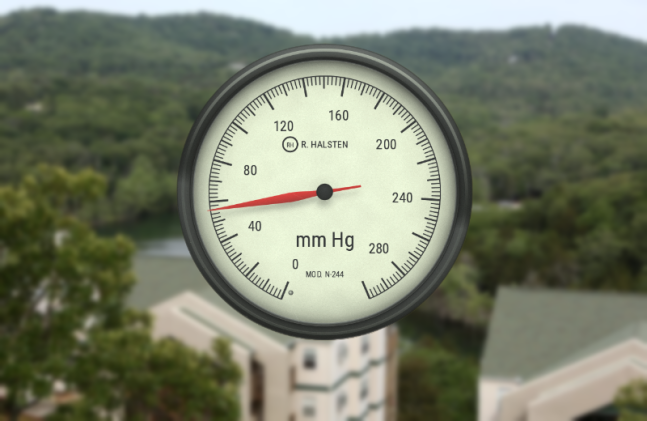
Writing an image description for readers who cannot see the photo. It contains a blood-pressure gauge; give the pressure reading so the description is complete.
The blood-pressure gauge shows 56 mmHg
